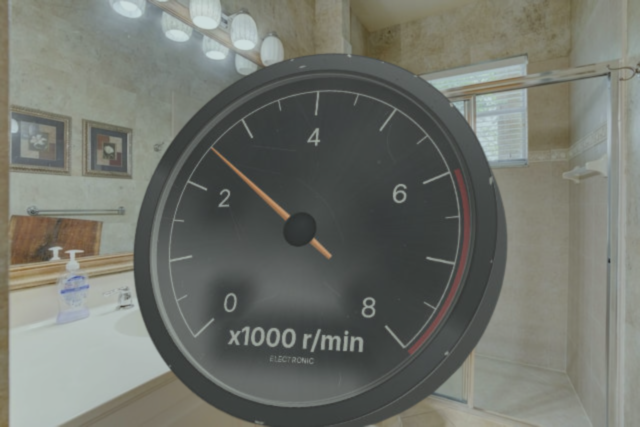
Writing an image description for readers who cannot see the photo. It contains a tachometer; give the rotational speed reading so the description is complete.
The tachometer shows 2500 rpm
